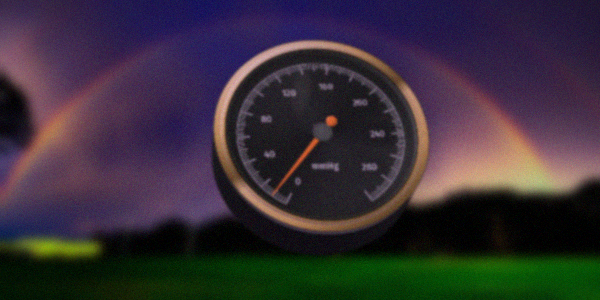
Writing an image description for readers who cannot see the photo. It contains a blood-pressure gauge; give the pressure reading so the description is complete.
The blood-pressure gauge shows 10 mmHg
